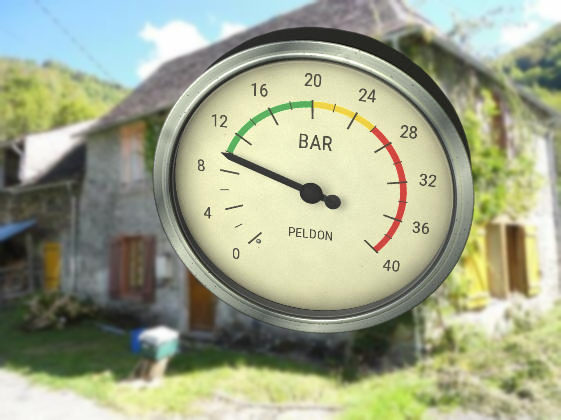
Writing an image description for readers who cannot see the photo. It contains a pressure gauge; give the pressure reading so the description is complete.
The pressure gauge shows 10 bar
